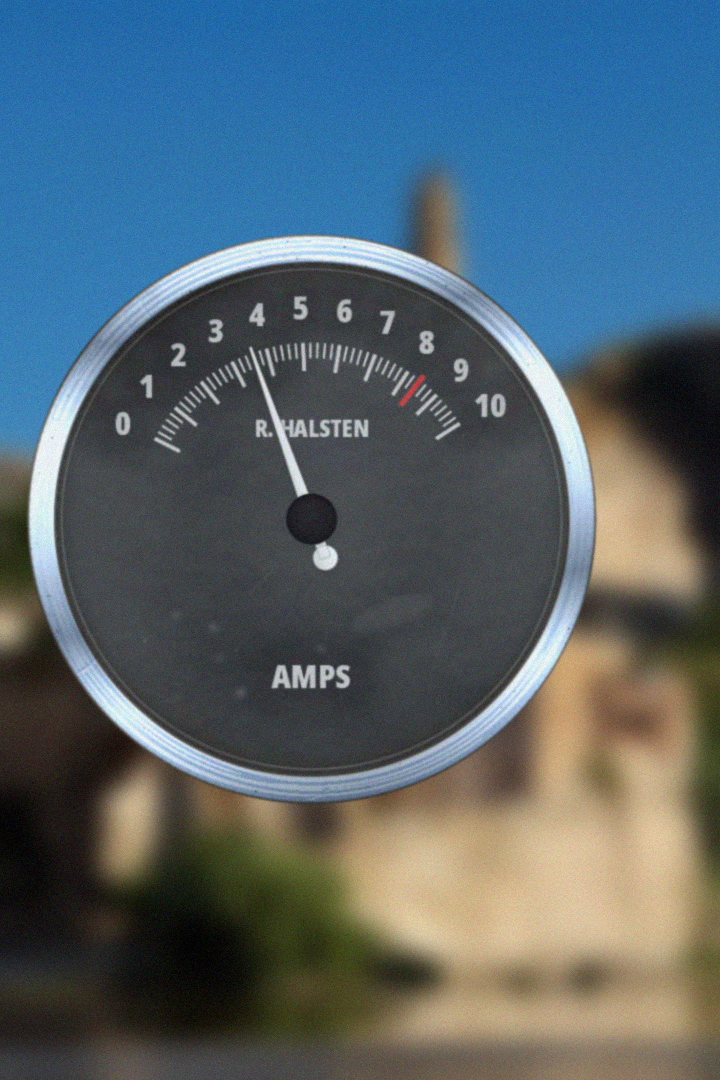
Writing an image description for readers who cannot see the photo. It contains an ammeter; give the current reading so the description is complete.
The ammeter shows 3.6 A
